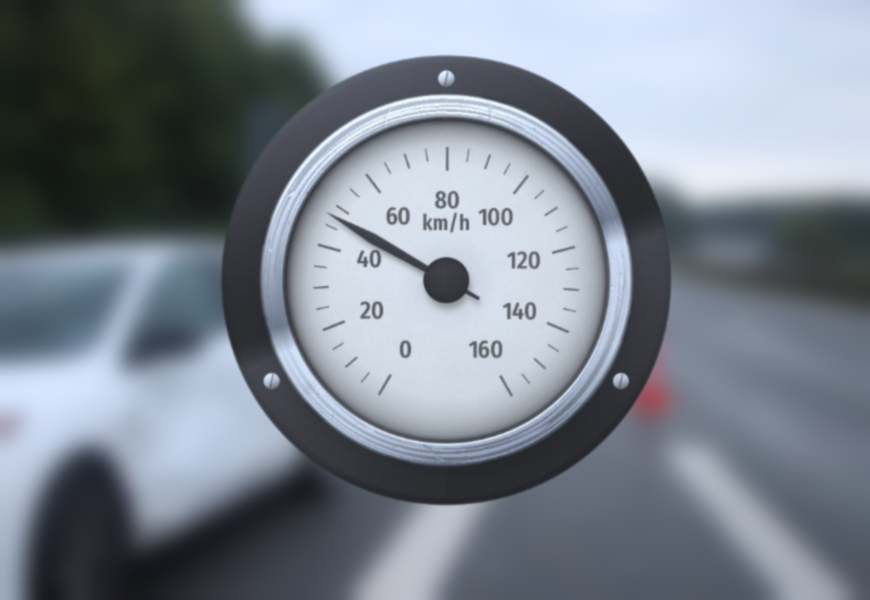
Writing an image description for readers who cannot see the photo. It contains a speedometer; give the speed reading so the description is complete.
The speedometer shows 47.5 km/h
